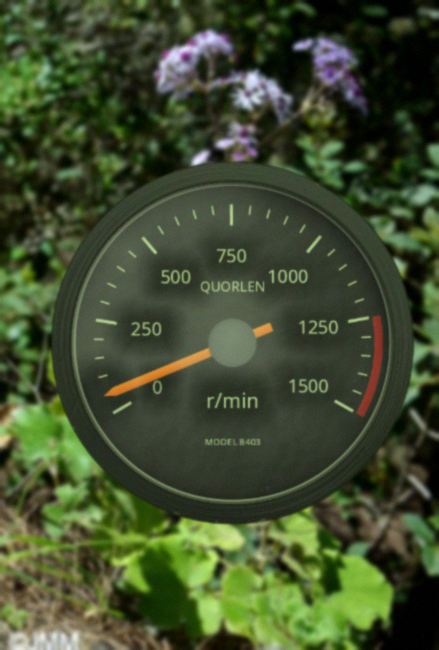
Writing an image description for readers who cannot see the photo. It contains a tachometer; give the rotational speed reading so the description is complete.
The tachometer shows 50 rpm
